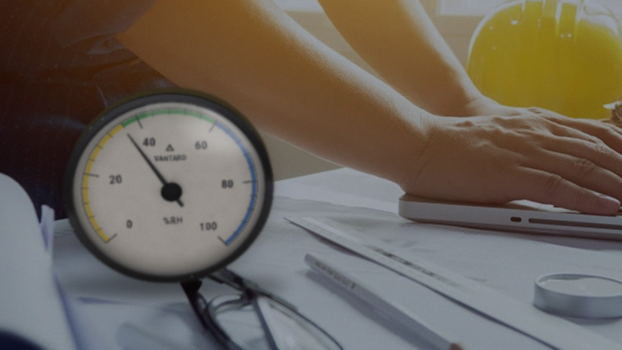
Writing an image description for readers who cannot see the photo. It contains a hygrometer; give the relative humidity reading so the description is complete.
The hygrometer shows 36 %
